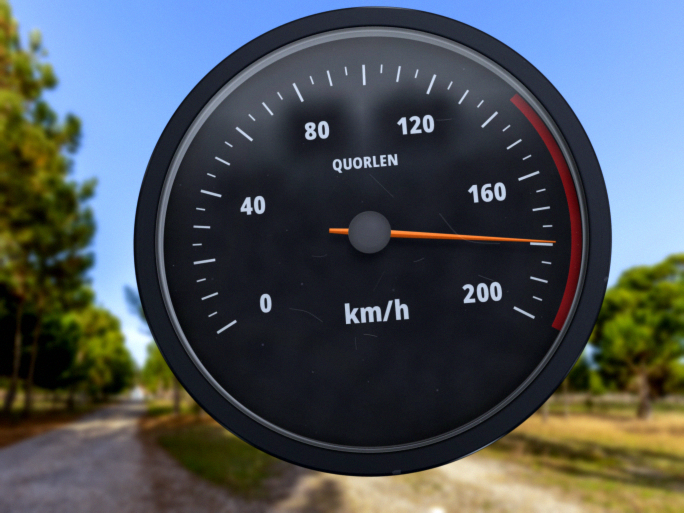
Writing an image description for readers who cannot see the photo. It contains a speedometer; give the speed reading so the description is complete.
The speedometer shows 180 km/h
